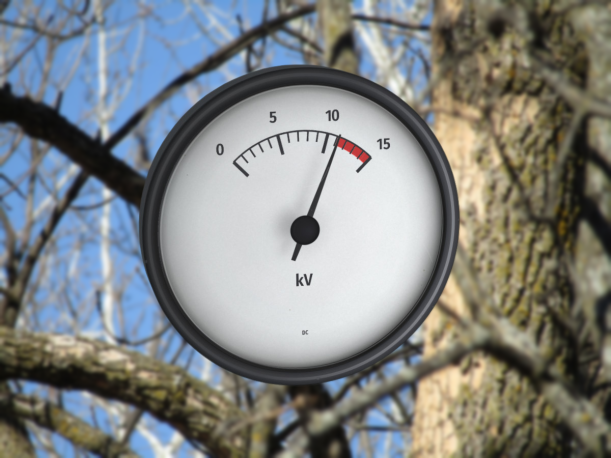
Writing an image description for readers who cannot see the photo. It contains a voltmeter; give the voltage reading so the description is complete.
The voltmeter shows 11 kV
